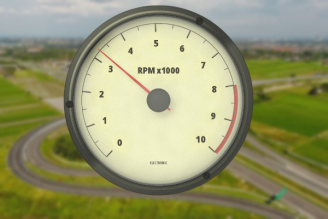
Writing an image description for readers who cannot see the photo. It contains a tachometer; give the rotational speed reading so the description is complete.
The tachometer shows 3250 rpm
